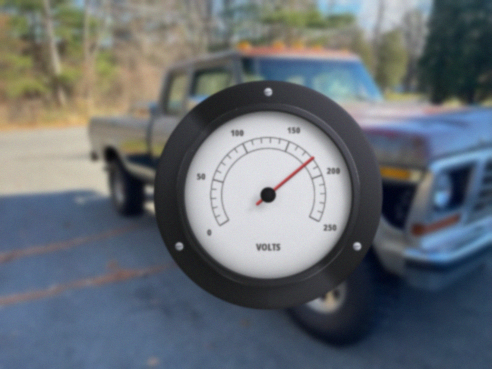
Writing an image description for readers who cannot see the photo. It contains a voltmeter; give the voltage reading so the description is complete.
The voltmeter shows 180 V
